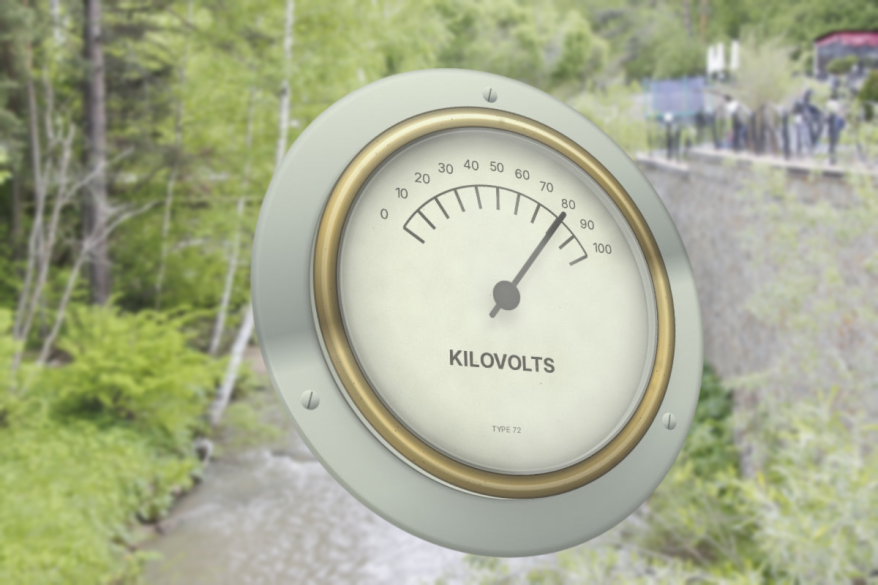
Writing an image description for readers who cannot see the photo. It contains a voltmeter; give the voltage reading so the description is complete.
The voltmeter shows 80 kV
